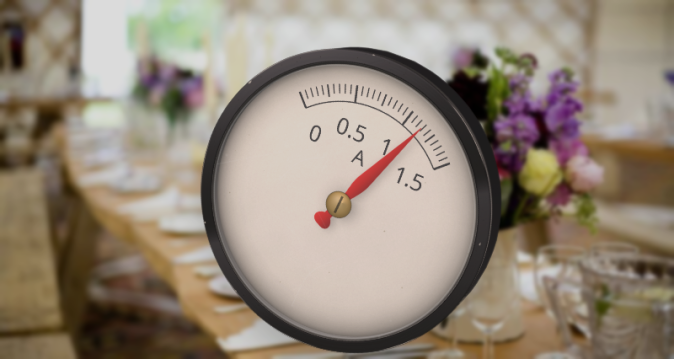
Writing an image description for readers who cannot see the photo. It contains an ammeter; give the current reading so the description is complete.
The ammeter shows 1.15 A
